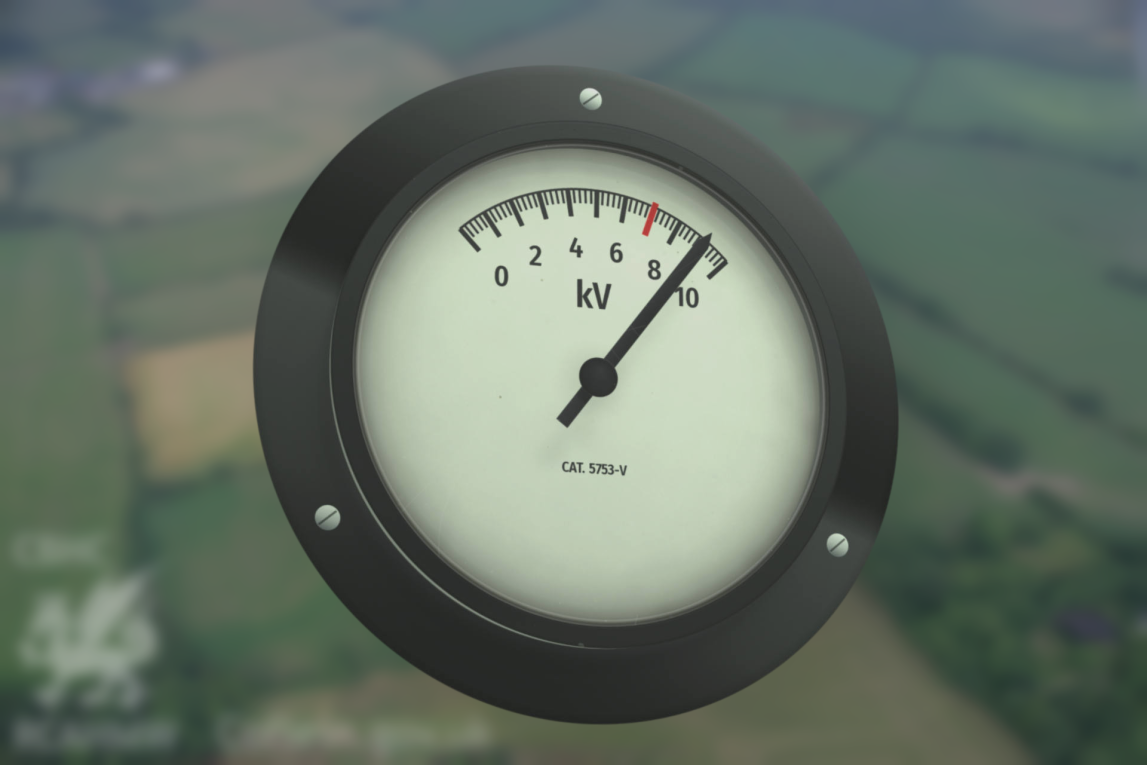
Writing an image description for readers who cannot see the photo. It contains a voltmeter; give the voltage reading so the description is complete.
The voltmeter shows 9 kV
